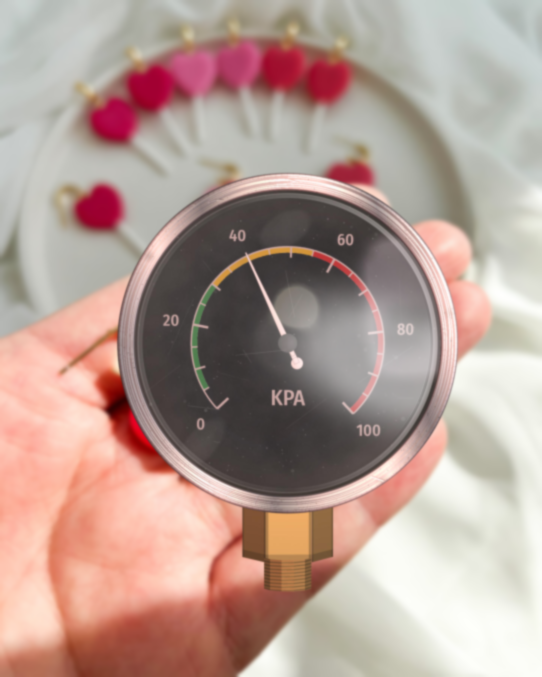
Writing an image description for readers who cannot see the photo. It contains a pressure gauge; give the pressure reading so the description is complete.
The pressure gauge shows 40 kPa
